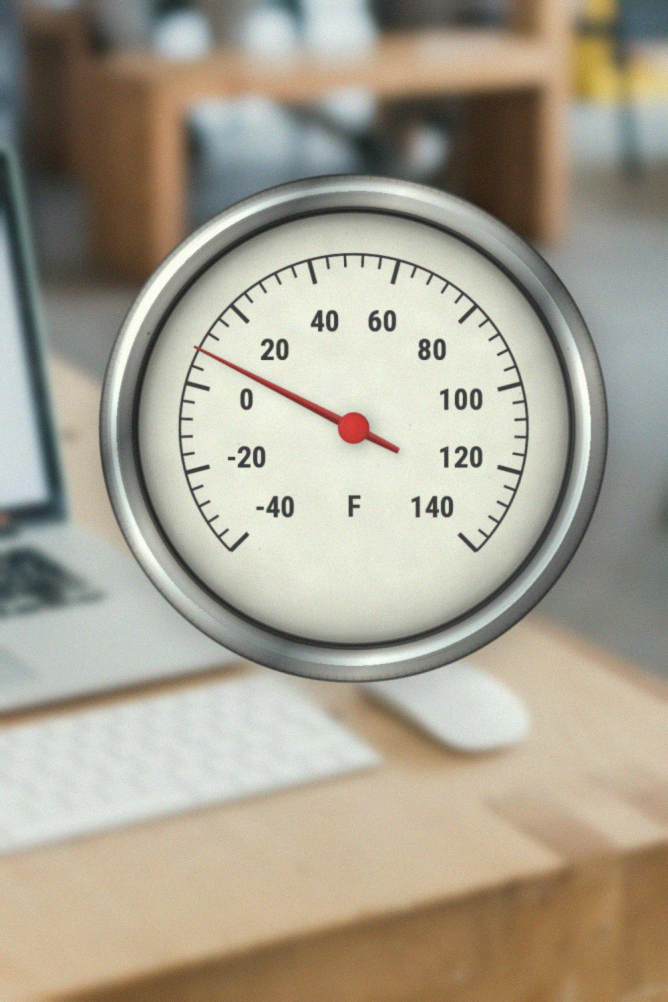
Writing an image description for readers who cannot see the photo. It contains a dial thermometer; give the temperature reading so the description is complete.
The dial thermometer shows 8 °F
